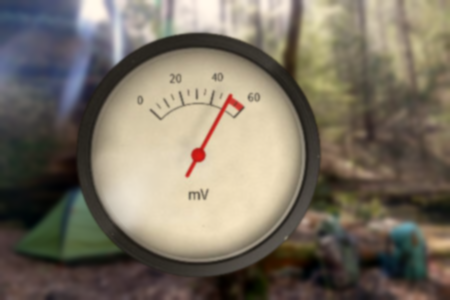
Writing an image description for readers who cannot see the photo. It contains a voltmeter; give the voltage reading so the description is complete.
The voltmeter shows 50 mV
